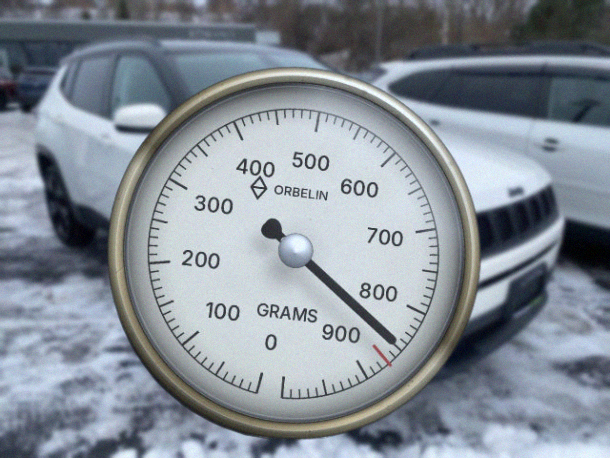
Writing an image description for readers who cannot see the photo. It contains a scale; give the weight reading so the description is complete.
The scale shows 850 g
